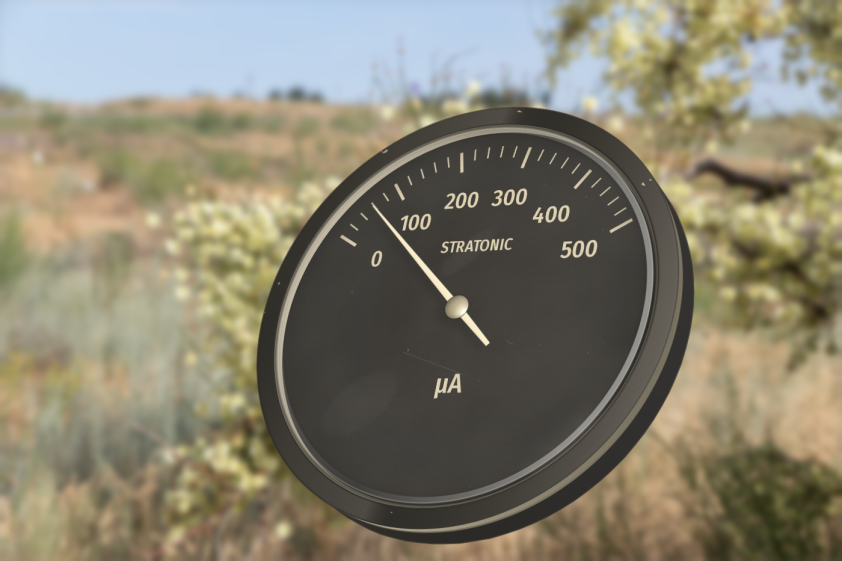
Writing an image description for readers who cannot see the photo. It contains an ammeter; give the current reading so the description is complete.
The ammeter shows 60 µA
